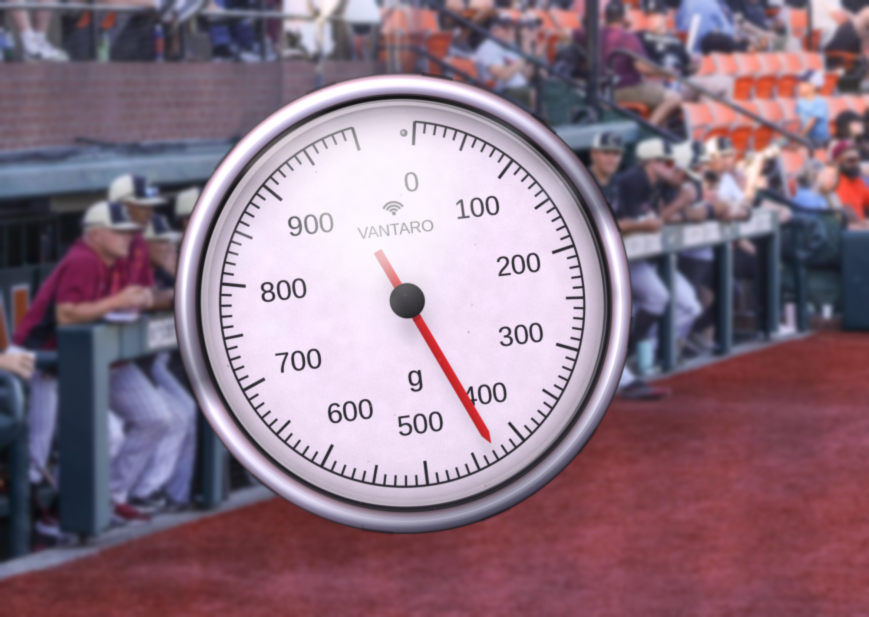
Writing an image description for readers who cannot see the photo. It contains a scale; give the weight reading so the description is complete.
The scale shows 430 g
